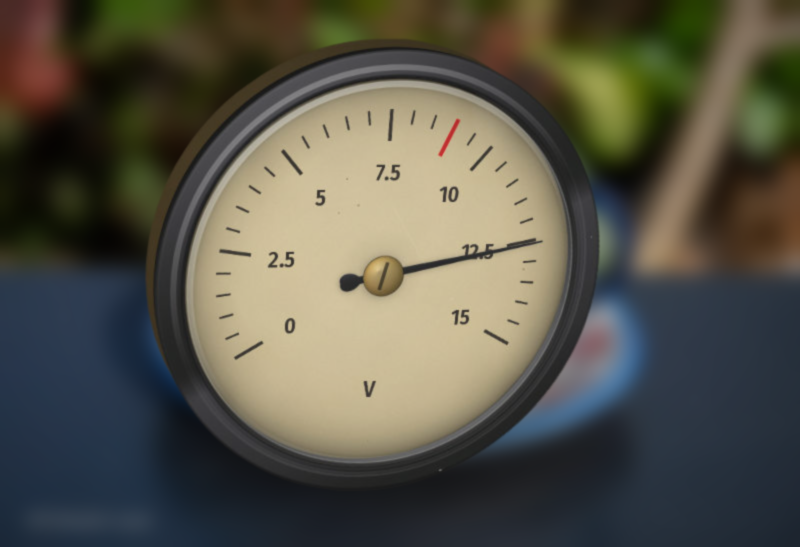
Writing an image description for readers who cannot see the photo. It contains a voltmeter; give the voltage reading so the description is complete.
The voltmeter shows 12.5 V
